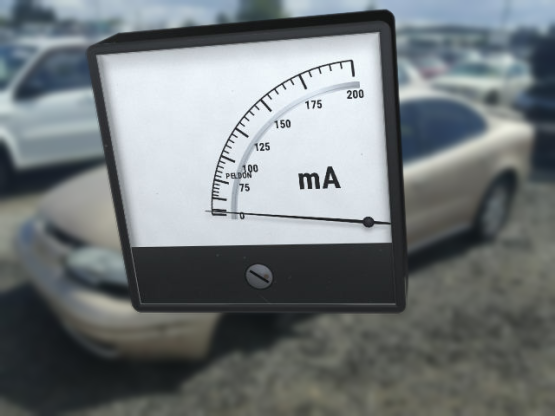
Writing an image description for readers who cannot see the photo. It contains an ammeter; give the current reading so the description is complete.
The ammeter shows 25 mA
